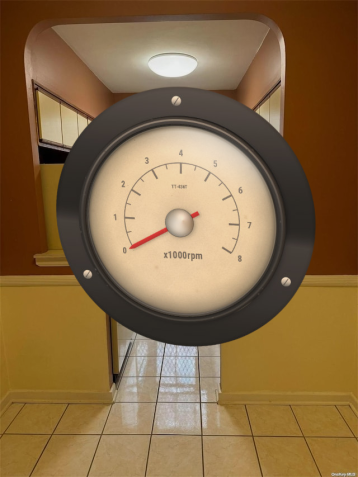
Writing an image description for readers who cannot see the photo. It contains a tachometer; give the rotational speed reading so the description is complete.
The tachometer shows 0 rpm
